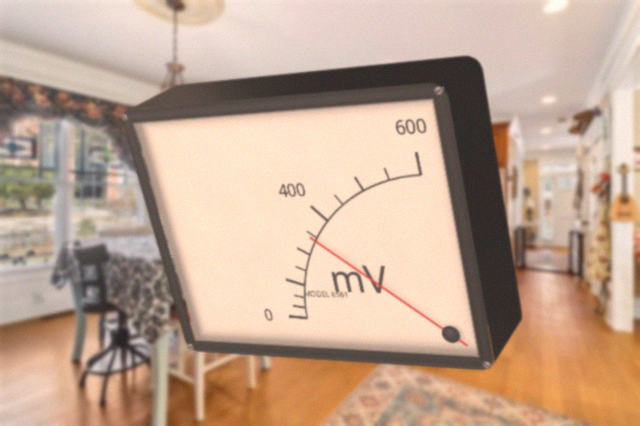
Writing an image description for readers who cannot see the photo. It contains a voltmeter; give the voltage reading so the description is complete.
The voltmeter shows 350 mV
